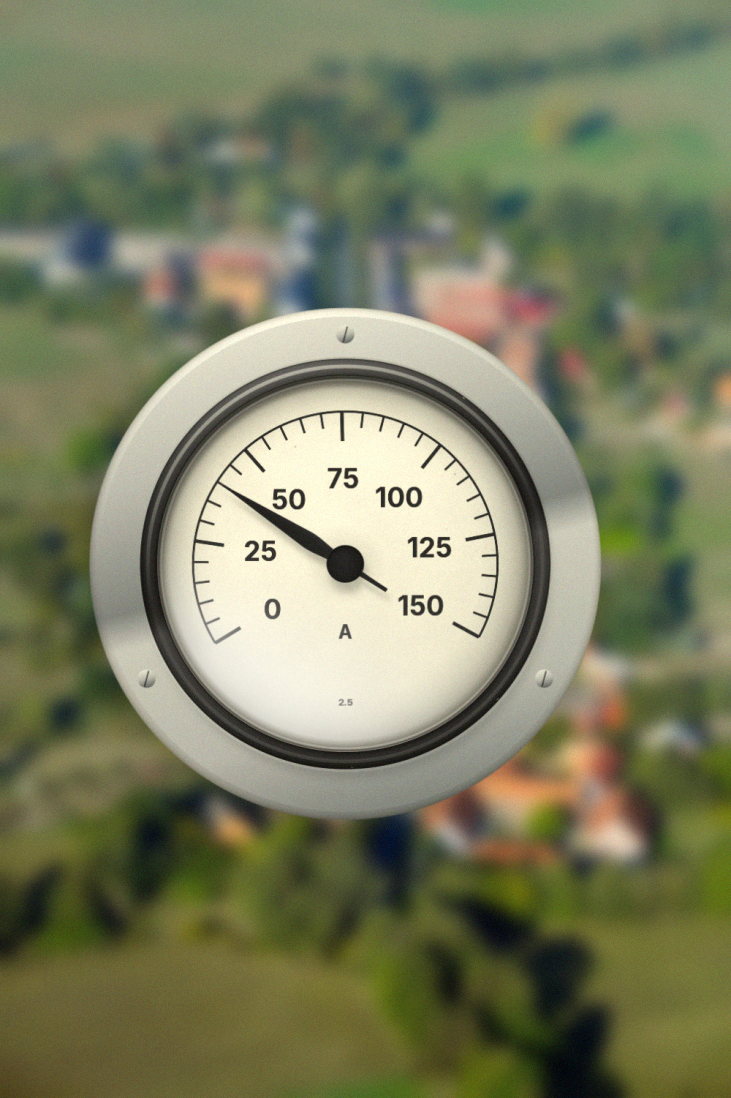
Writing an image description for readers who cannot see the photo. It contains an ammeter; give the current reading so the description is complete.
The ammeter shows 40 A
